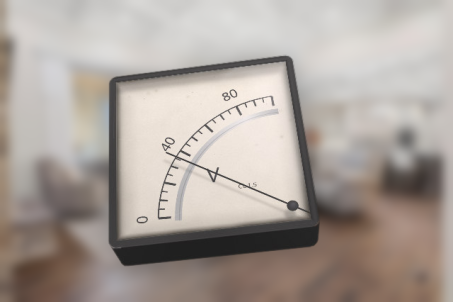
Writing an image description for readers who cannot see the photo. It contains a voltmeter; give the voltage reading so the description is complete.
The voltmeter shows 35 V
